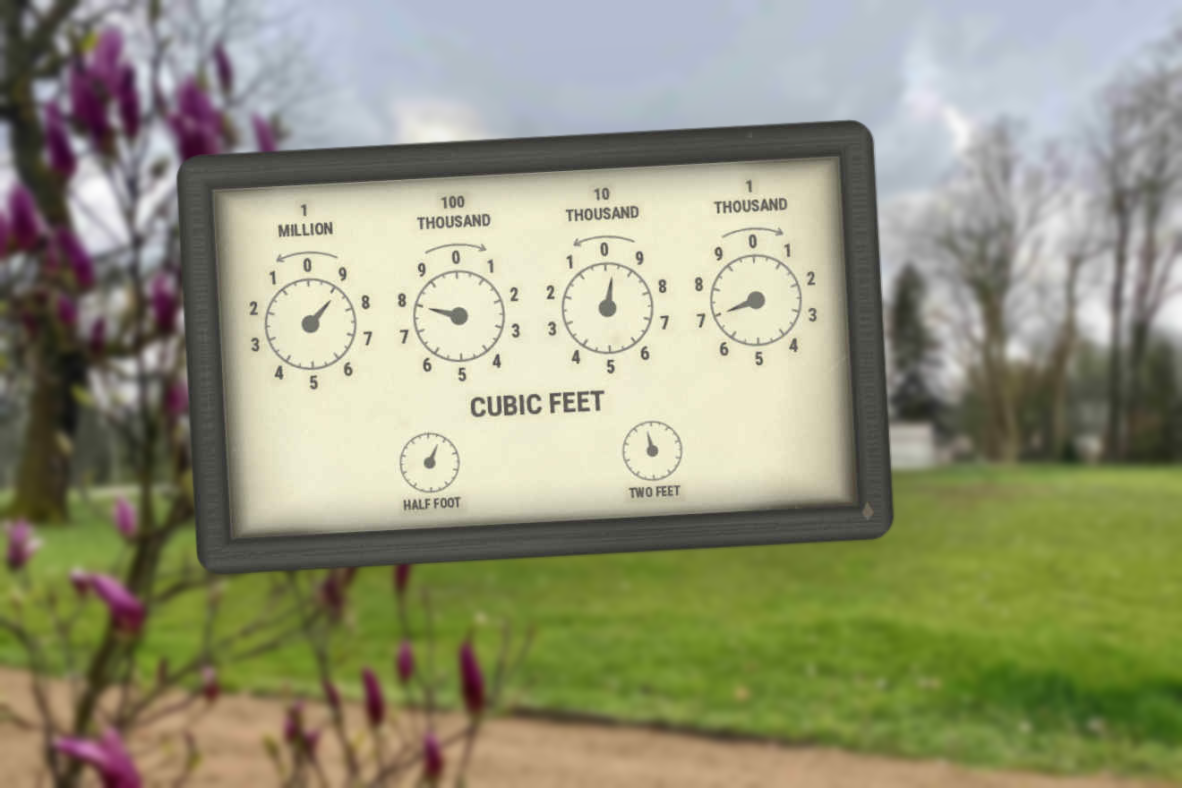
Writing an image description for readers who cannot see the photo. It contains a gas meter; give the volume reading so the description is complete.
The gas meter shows 879700 ft³
